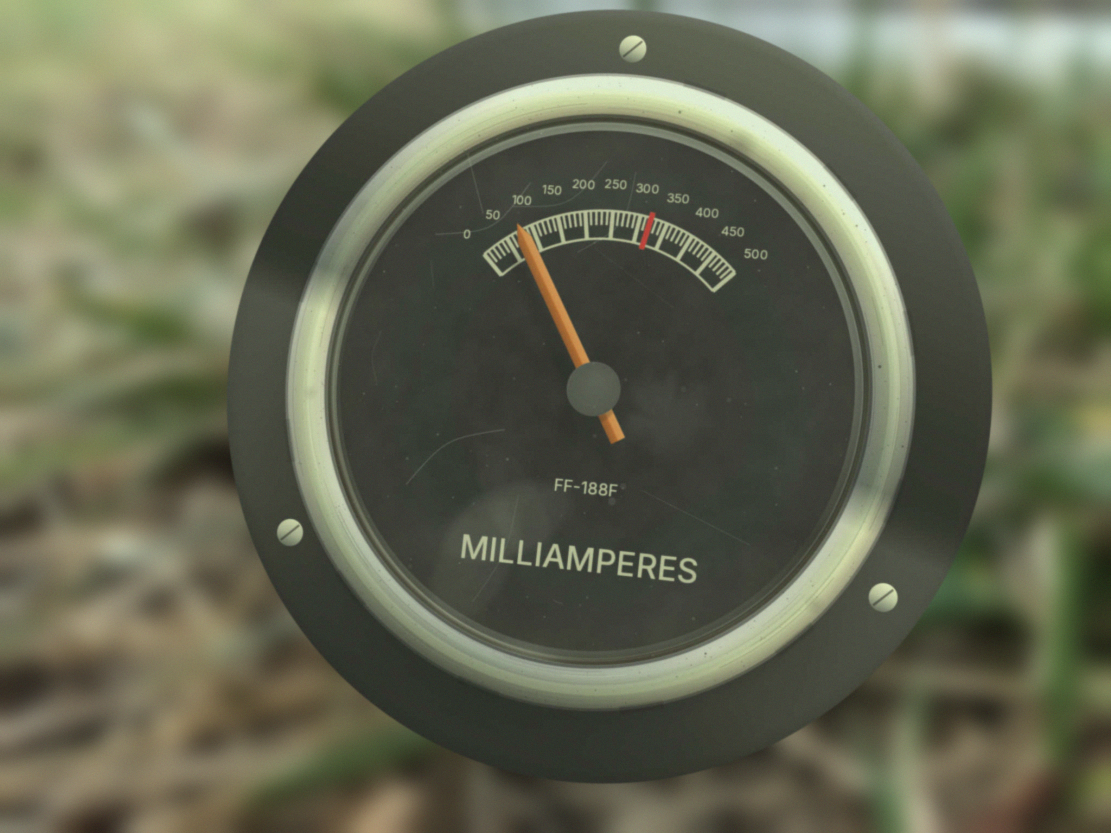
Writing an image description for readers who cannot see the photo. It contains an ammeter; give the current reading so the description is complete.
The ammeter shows 80 mA
